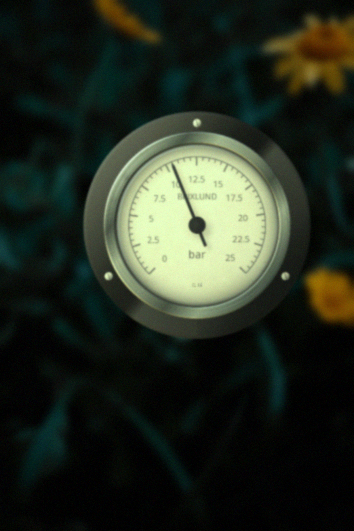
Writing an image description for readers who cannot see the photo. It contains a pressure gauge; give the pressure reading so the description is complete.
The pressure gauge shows 10.5 bar
